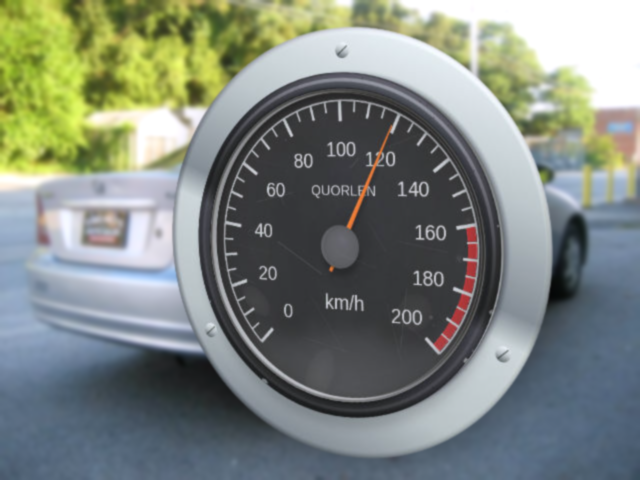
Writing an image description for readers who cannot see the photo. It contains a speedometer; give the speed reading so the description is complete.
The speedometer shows 120 km/h
